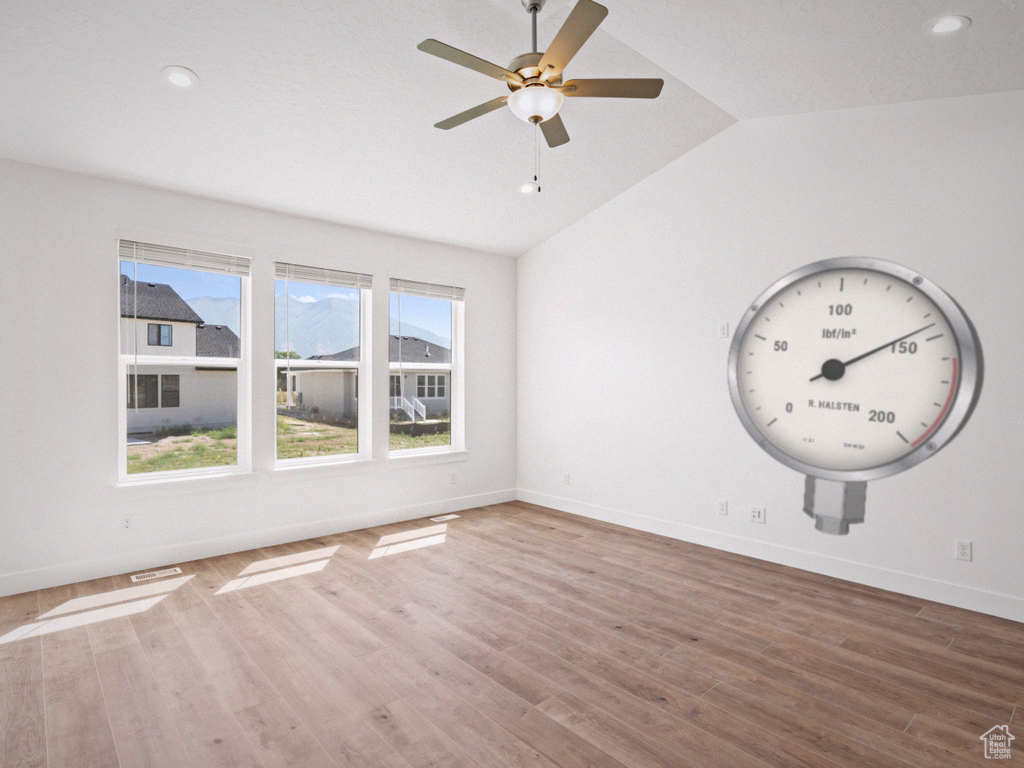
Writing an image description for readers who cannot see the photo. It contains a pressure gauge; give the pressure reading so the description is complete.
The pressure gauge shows 145 psi
